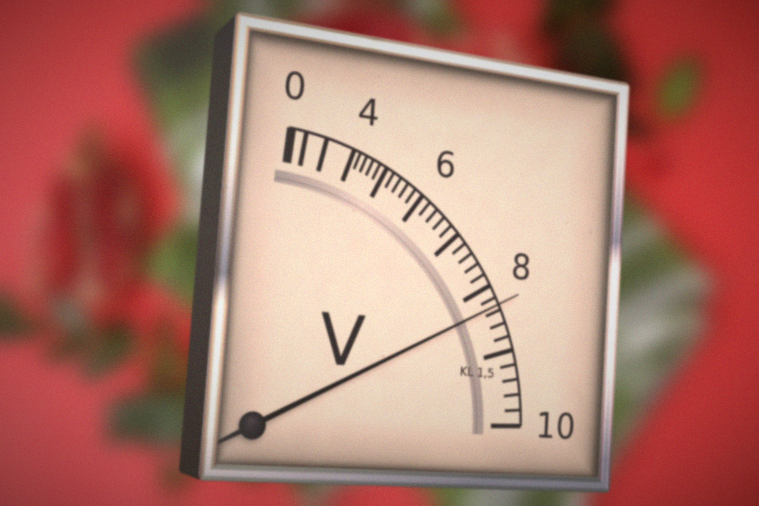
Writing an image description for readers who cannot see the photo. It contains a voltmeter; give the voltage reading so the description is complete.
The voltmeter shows 8.3 V
